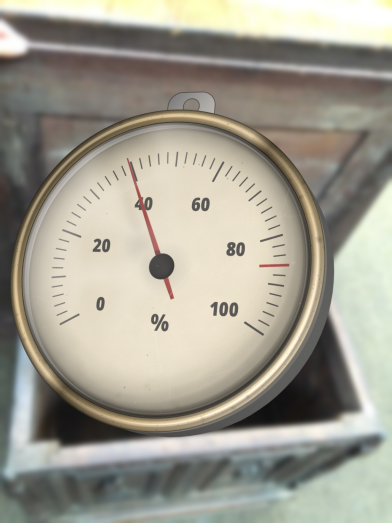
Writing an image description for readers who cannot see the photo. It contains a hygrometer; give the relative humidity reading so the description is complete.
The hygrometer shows 40 %
